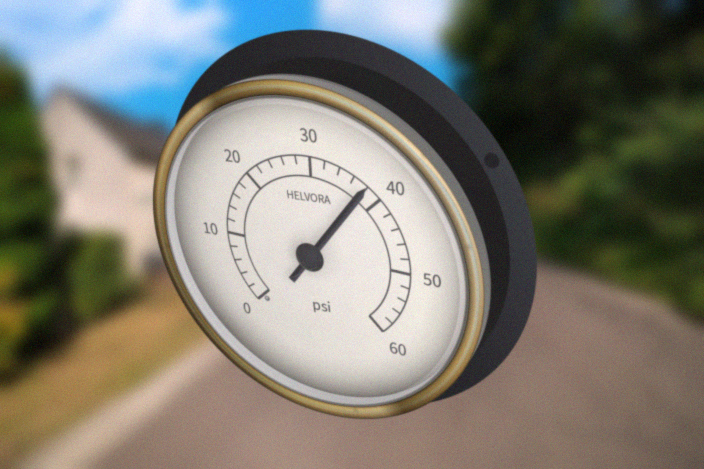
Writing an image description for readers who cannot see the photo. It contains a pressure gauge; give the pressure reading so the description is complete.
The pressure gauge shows 38 psi
